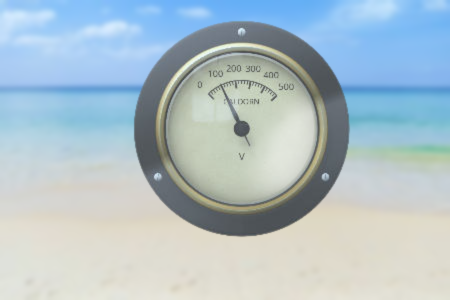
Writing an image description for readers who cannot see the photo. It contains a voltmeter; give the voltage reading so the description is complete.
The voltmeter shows 100 V
